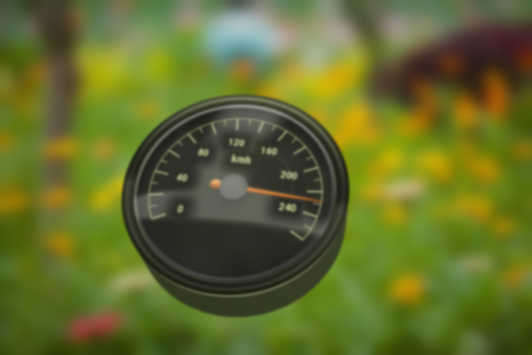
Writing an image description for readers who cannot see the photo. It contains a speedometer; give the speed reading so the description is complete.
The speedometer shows 230 km/h
